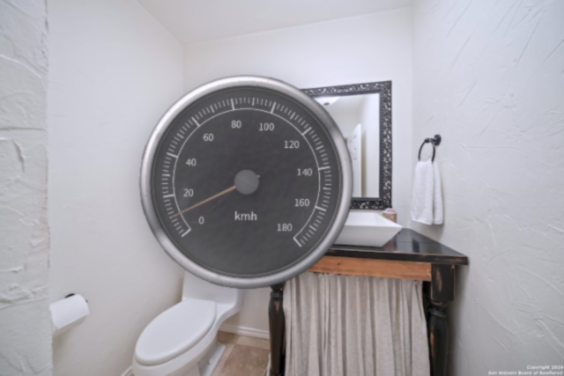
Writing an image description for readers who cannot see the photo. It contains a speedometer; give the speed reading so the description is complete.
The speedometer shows 10 km/h
